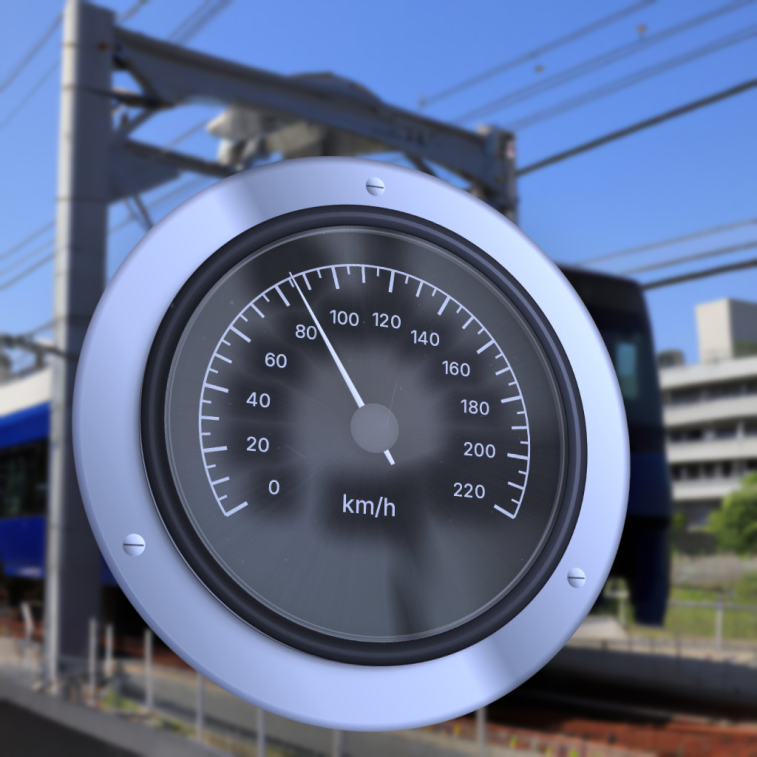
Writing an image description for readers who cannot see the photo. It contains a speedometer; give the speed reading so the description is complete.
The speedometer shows 85 km/h
